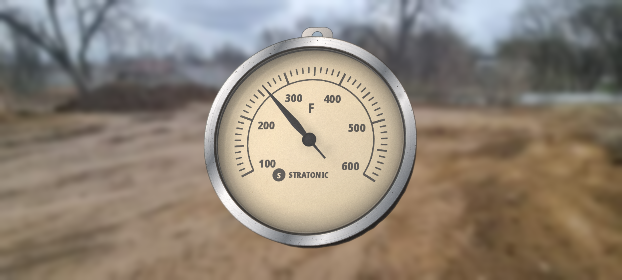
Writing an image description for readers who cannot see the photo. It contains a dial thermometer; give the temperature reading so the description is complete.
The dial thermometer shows 260 °F
